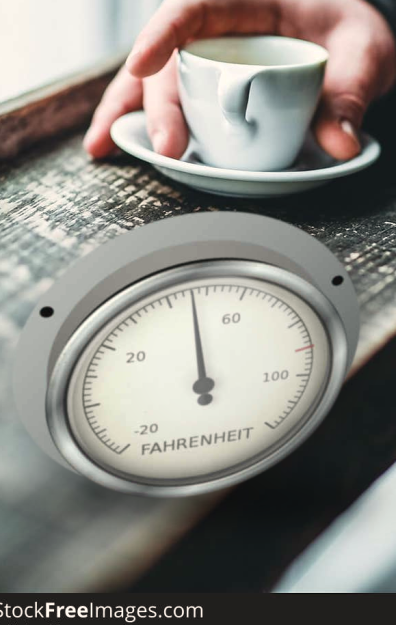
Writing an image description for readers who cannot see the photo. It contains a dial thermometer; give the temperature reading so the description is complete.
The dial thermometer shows 46 °F
